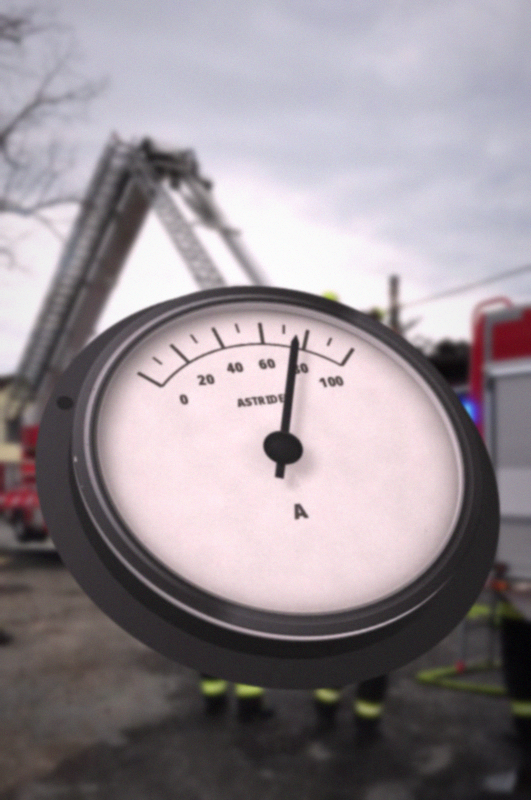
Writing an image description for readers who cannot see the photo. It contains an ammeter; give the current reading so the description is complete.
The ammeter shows 75 A
